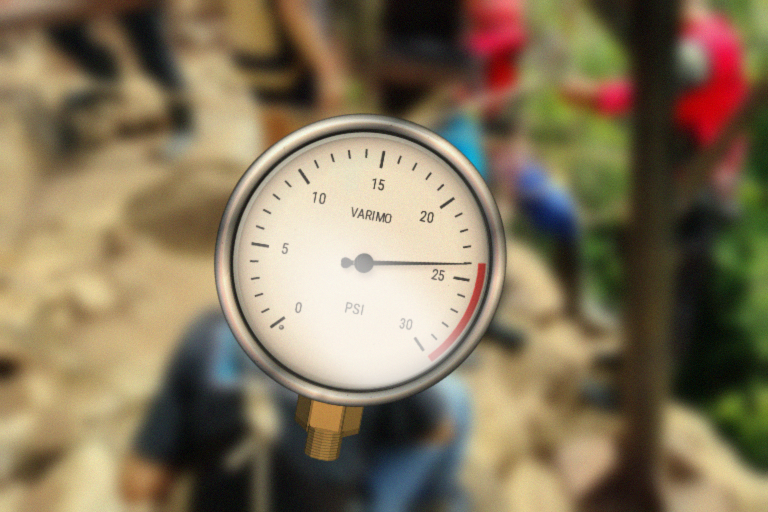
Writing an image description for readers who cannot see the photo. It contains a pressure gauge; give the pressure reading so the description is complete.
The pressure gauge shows 24 psi
